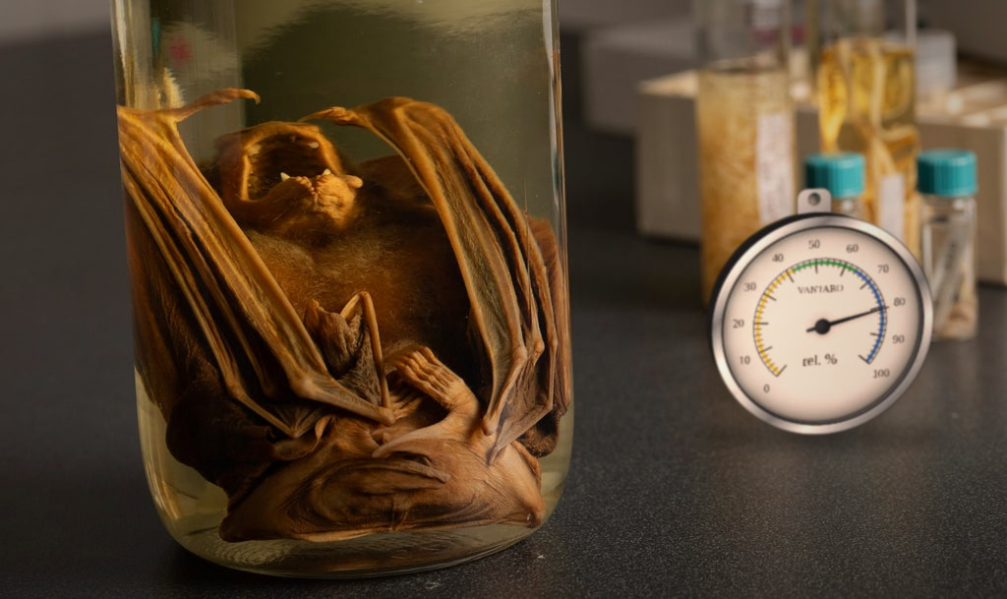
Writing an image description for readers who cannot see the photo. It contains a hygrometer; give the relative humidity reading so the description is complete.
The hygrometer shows 80 %
